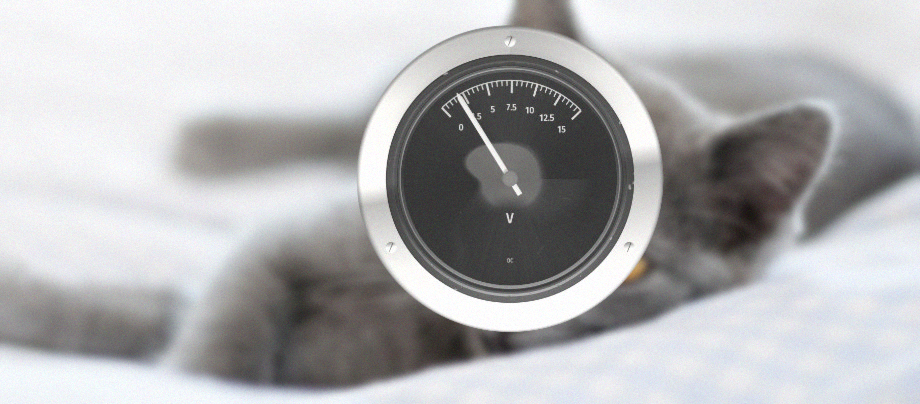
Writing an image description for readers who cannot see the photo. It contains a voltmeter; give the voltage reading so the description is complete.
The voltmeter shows 2 V
